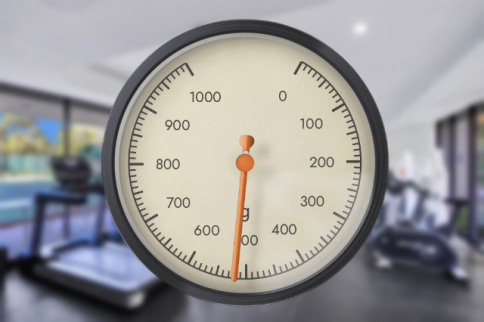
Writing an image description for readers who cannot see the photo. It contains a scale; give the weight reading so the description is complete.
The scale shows 520 g
